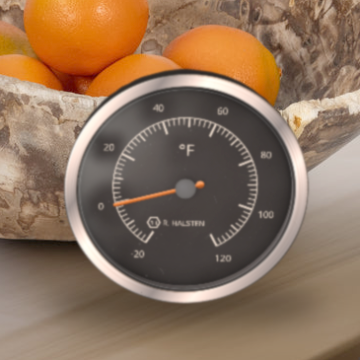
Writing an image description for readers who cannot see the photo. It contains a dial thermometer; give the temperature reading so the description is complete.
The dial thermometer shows 0 °F
